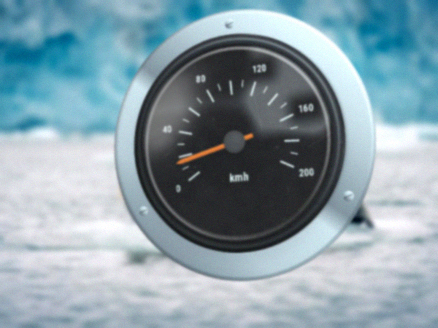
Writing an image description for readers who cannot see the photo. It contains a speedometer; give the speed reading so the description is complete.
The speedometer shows 15 km/h
